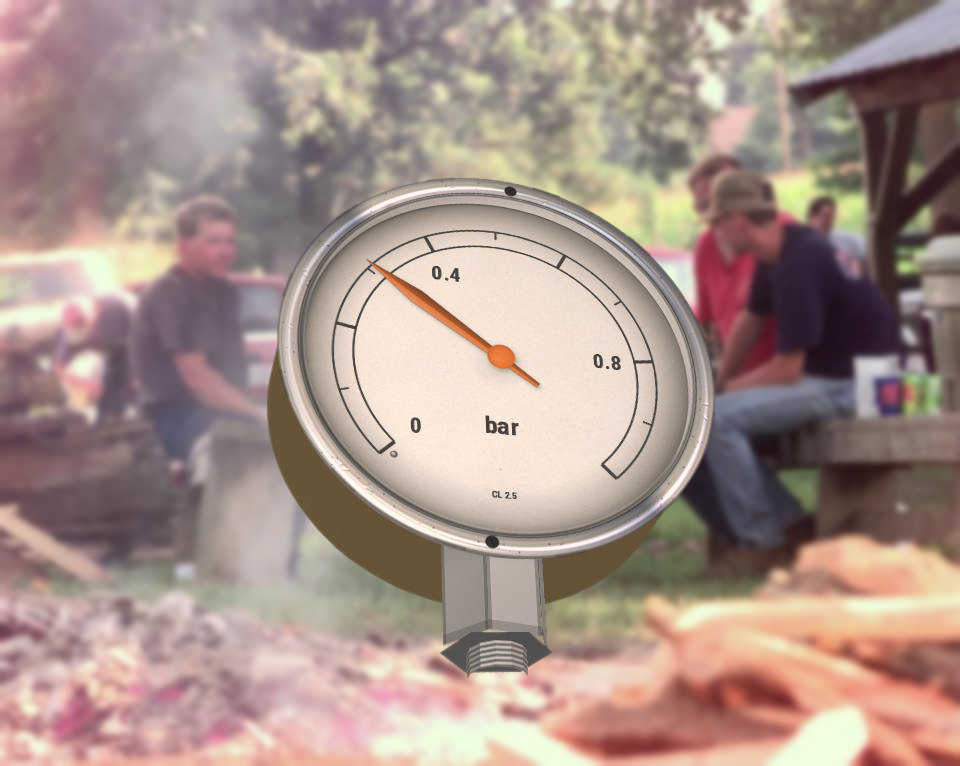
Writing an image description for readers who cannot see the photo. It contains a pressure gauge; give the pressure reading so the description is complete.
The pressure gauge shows 0.3 bar
